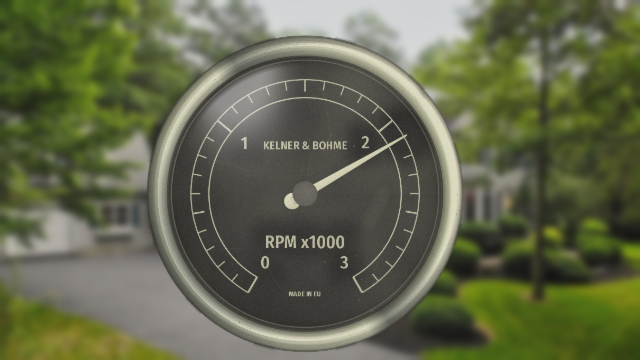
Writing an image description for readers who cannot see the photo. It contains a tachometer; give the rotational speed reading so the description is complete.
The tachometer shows 2100 rpm
